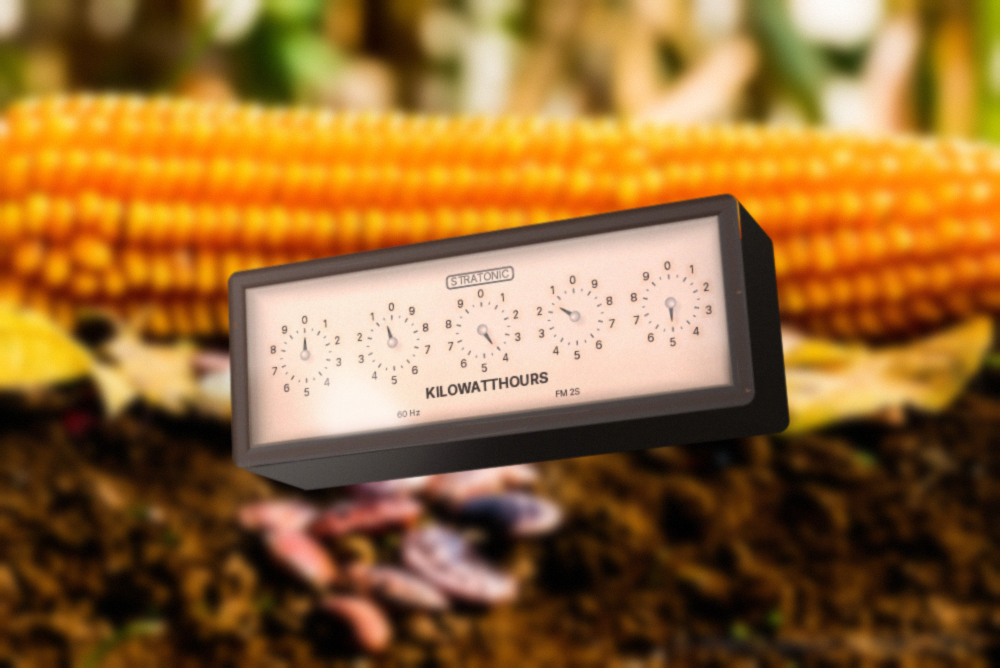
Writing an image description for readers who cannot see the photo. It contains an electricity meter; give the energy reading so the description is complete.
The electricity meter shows 415 kWh
